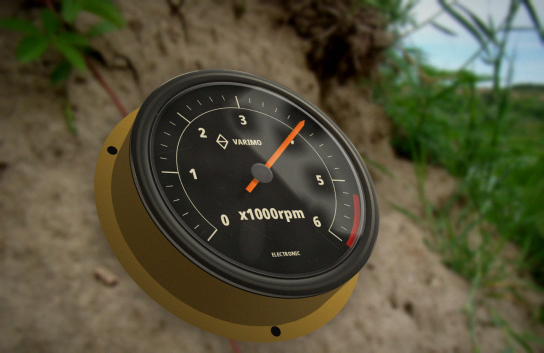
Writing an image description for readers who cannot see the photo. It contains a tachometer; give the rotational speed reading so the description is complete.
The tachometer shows 4000 rpm
